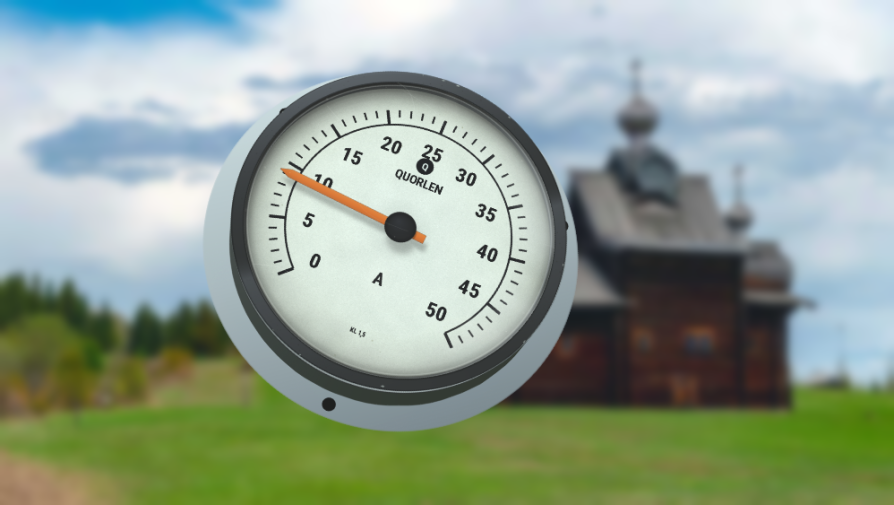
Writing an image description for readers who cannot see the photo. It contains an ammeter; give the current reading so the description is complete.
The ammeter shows 9 A
